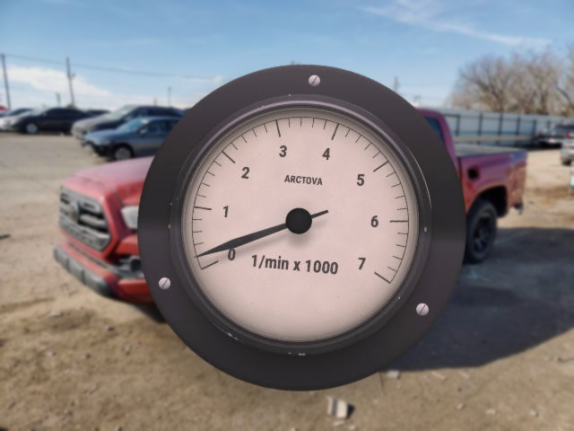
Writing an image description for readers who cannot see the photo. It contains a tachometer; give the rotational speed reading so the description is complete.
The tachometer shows 200 rpm
